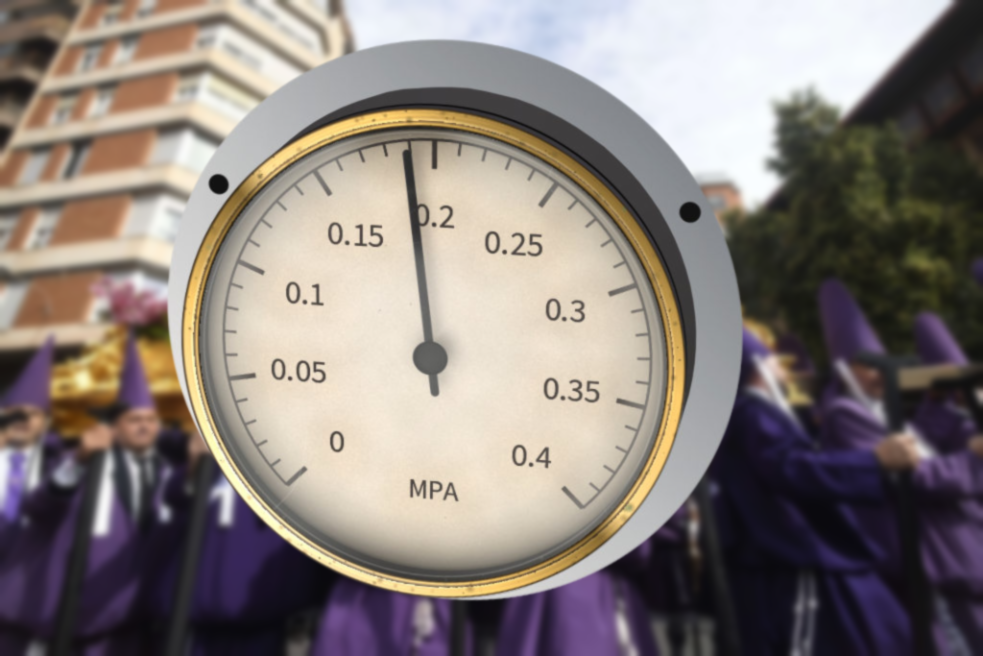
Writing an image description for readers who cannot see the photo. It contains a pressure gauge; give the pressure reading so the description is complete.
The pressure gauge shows 0.19 MPa
